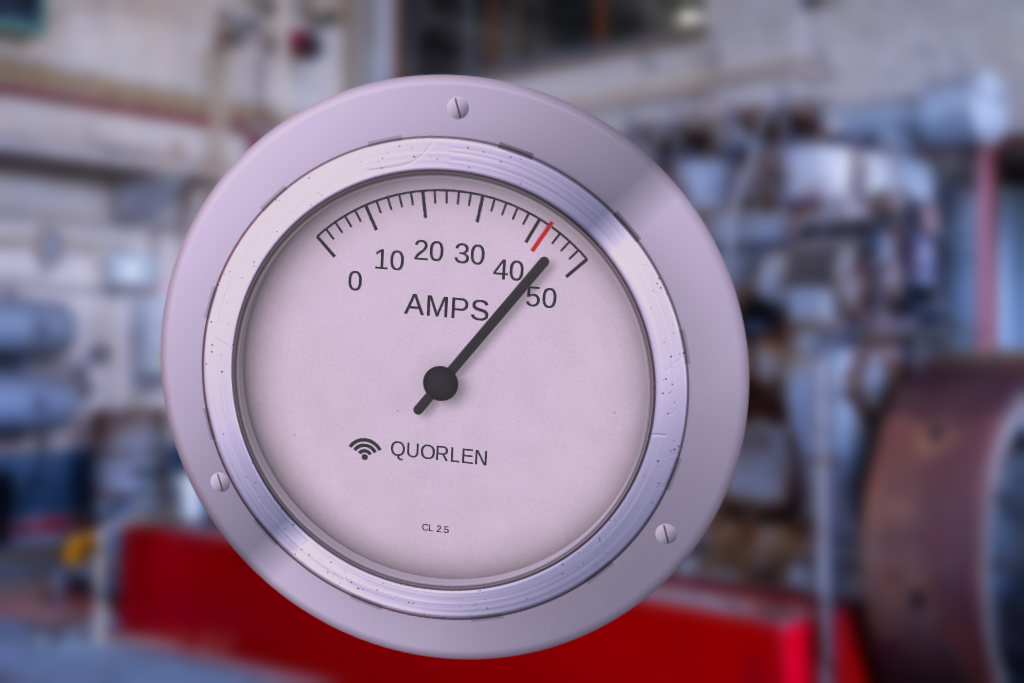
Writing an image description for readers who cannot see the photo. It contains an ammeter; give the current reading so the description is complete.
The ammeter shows 45 A
